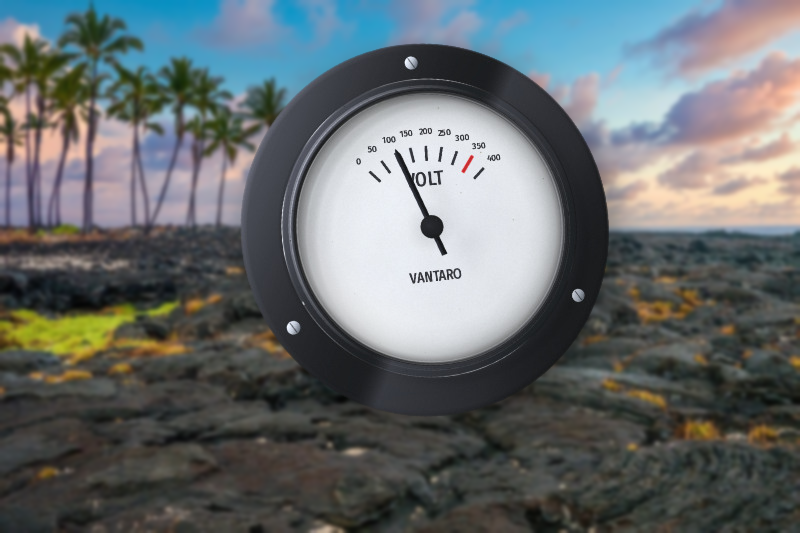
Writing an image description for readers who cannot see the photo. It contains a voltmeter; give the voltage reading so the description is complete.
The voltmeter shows 100 V
